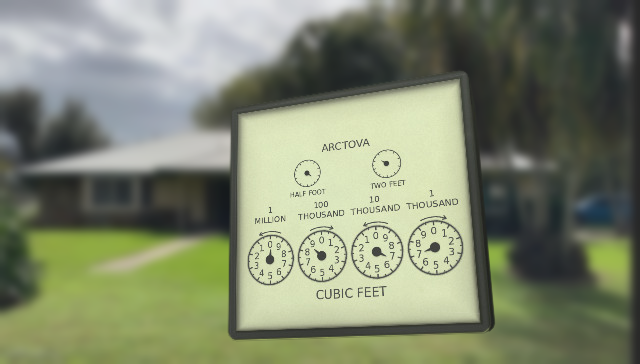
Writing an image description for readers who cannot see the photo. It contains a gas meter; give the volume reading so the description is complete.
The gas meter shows 986700 ft³
